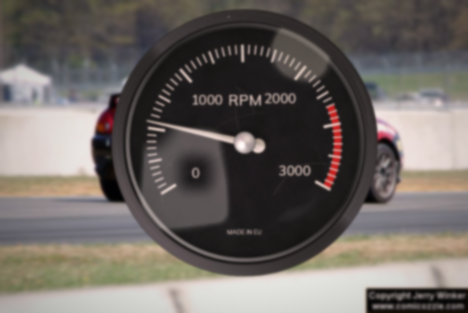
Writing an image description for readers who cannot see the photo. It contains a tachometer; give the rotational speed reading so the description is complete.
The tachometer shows 550 rpm
